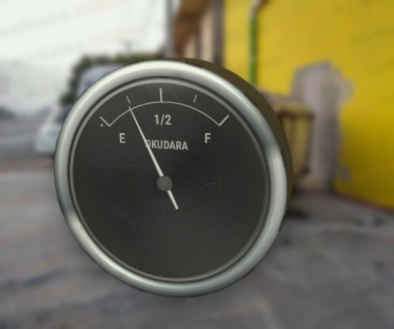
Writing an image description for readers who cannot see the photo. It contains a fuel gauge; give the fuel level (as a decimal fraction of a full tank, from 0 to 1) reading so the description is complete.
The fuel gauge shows 0.25
